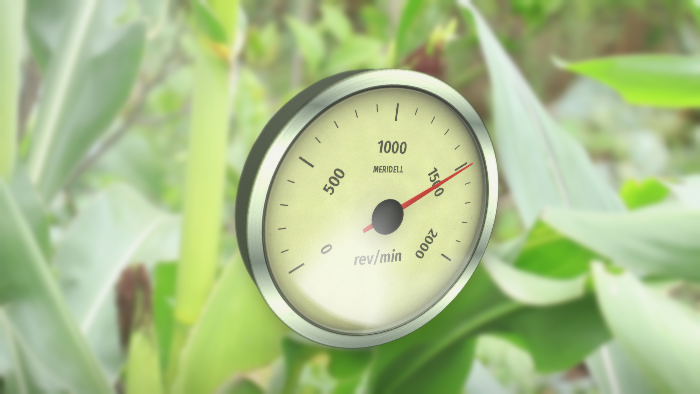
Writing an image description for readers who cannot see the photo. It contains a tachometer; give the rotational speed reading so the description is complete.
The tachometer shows 1500 rpm
